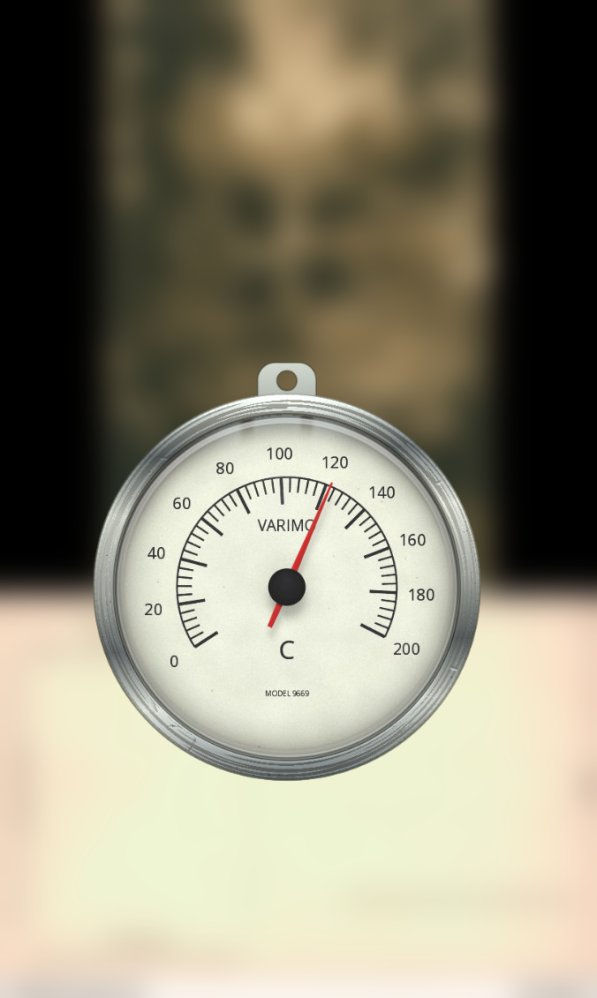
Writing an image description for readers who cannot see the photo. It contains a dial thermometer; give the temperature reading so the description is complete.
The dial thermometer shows 122 °C
